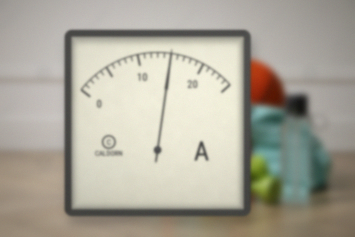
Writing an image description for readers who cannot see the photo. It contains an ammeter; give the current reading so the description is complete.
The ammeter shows 15 A
